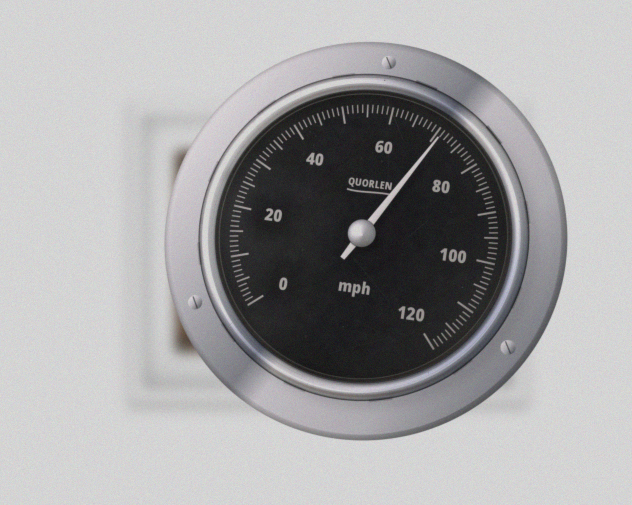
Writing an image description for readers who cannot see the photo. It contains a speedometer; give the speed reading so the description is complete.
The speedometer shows 71 mph
